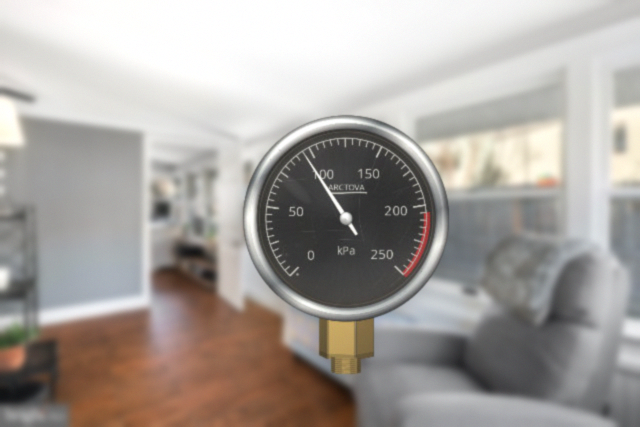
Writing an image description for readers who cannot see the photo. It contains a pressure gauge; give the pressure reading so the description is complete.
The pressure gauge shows 95 kPa
